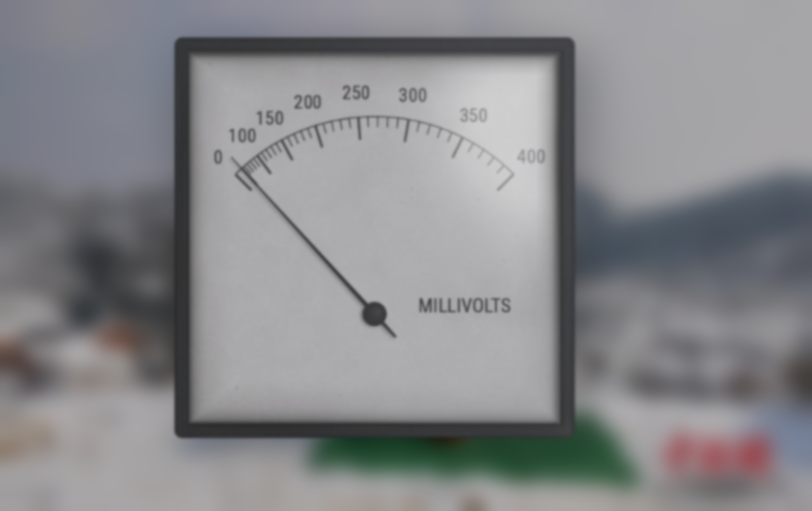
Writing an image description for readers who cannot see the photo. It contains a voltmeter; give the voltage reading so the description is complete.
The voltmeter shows 50 mV
